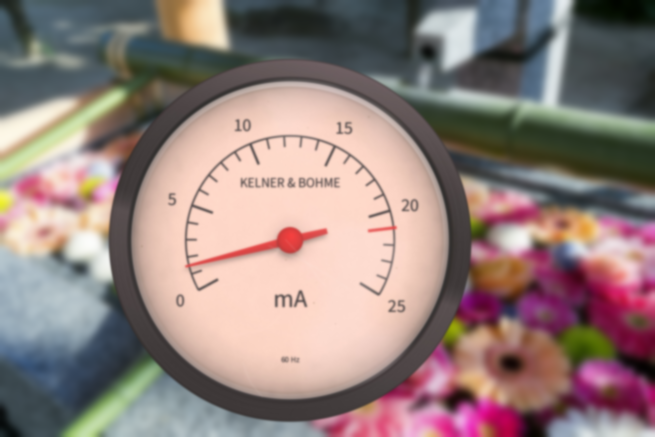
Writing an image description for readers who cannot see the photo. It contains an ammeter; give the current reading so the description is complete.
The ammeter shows 1.5 mA
